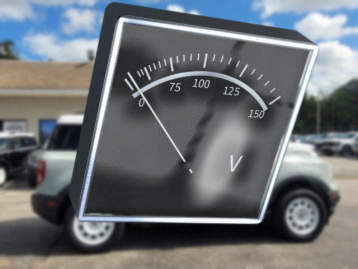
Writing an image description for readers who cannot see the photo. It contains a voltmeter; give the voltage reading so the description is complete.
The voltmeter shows 25 V
